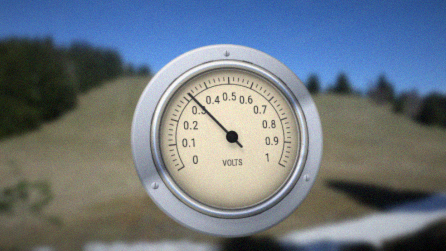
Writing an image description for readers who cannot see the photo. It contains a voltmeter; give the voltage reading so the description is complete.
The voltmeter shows 0.32 V
